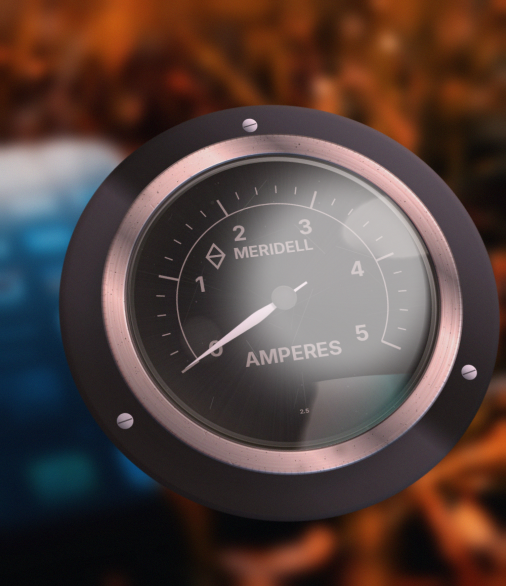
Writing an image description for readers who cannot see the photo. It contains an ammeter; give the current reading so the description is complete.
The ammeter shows 0 A
